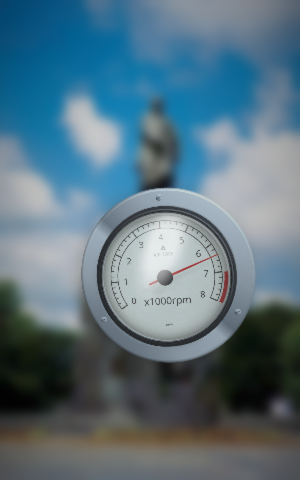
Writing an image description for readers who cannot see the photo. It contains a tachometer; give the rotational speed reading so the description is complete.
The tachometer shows 6400 rpm
